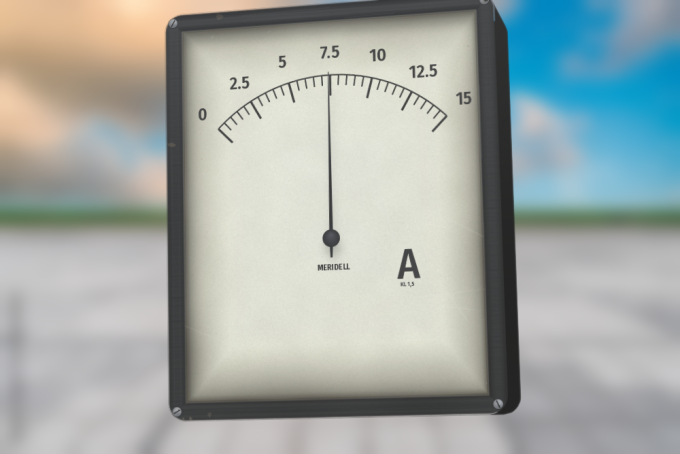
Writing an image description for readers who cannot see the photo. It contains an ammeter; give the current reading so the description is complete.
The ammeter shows 7.5 A
